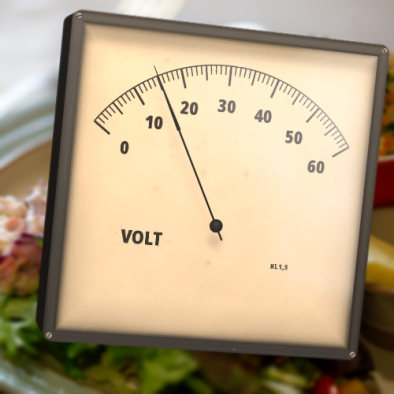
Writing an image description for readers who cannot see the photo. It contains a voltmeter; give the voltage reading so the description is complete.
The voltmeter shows 15 V
